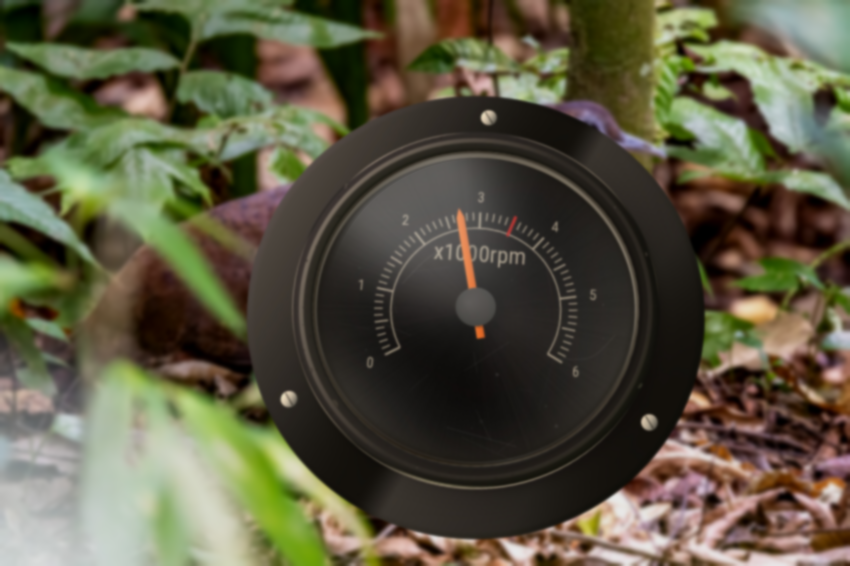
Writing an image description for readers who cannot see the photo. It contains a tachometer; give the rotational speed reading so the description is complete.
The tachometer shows 2700 rpm
